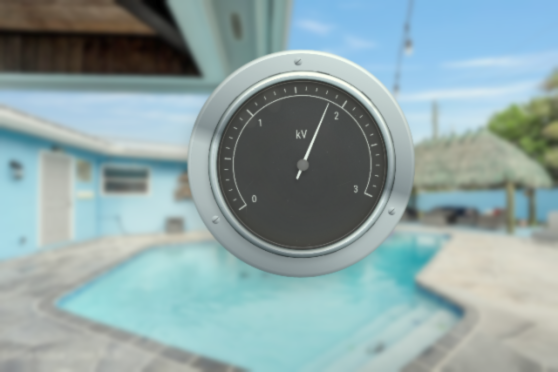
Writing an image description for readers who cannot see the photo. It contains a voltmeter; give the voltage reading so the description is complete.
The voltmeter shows 1.85 kV
